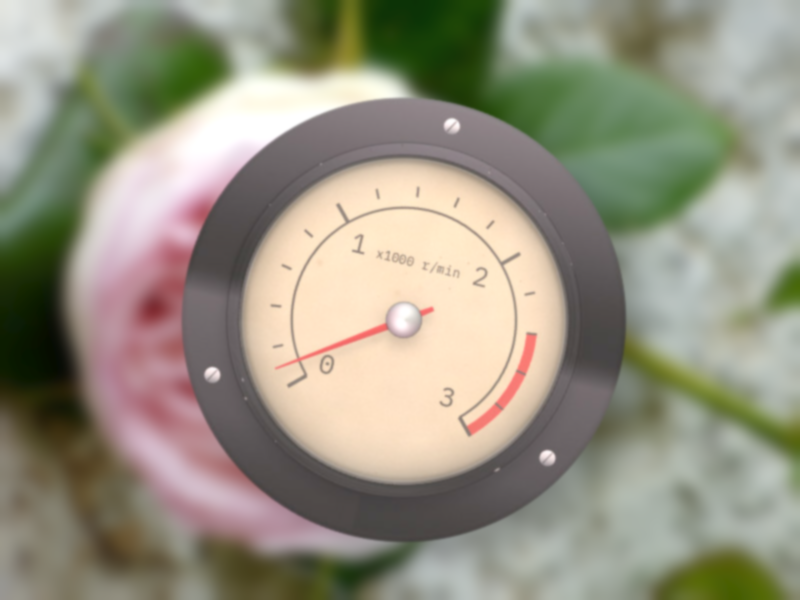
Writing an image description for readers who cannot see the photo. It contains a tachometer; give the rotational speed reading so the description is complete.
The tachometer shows 100 rpm
